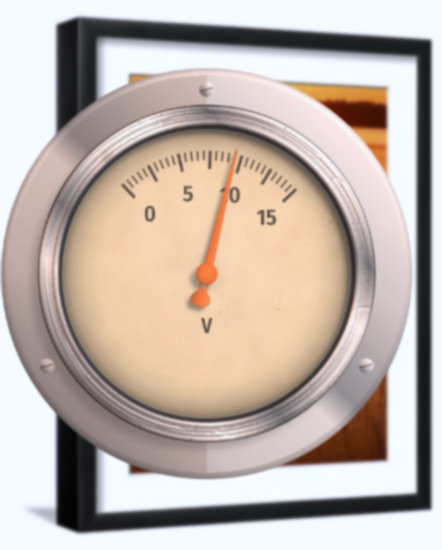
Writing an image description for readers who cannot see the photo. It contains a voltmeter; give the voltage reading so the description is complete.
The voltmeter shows 9.5 V
